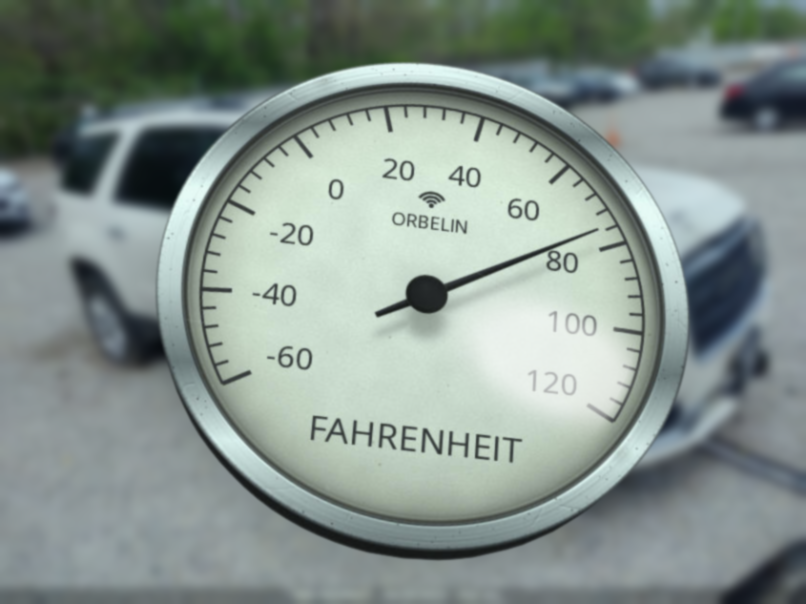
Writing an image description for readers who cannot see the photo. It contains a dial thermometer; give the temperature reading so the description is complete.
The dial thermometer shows 76 °F
